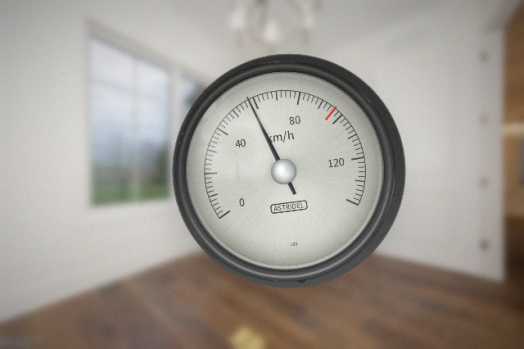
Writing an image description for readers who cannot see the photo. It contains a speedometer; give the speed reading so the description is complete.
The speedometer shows 58 km/h
